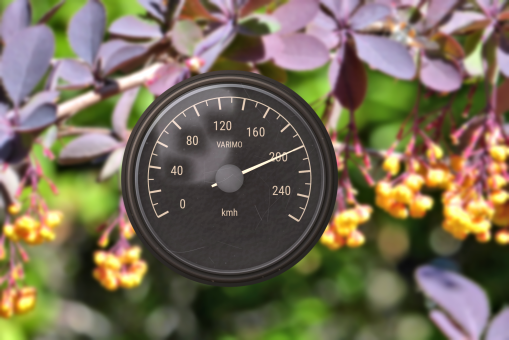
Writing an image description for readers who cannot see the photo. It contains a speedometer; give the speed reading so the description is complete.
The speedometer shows 200 km/h
